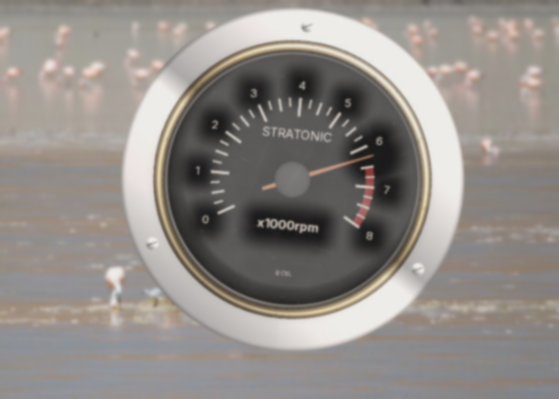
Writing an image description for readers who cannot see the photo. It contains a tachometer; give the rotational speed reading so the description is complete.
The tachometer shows 6250 rpm
